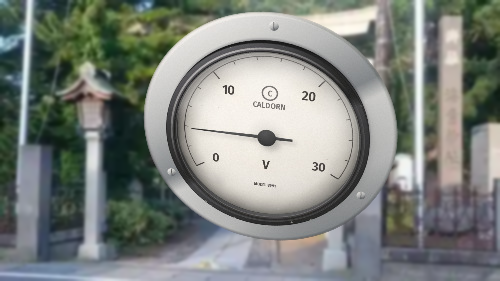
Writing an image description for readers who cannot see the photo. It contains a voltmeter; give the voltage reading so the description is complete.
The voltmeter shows 4 V
